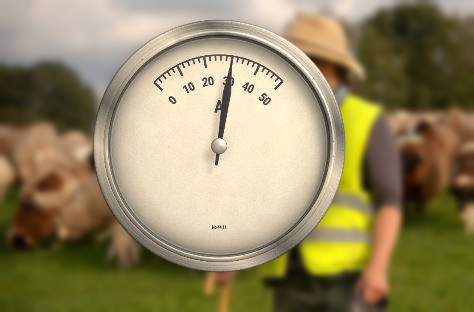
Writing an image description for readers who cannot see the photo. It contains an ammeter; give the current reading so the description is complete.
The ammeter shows 30 A
